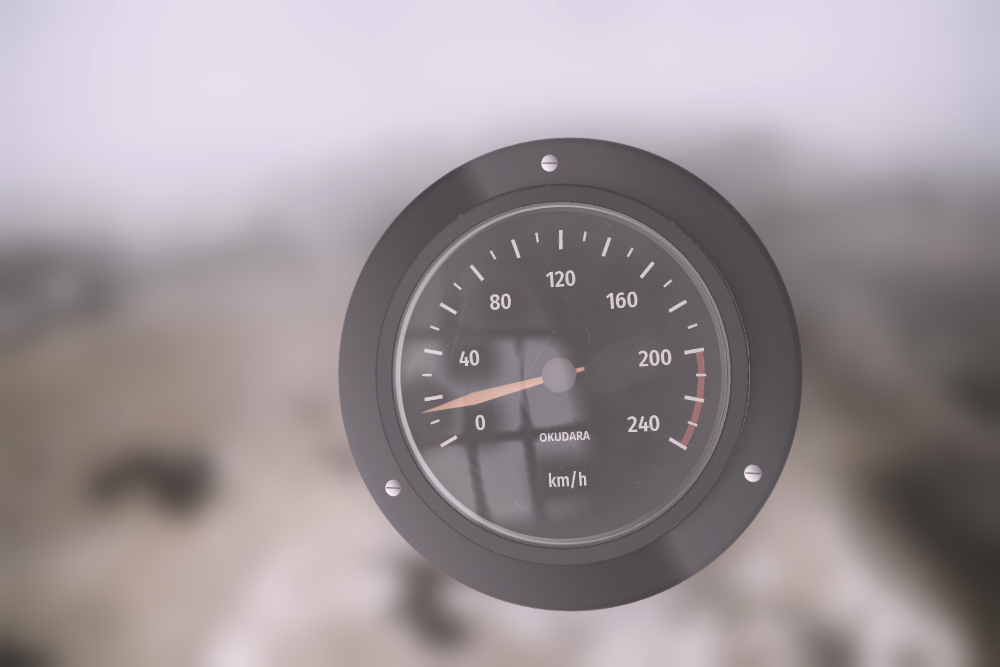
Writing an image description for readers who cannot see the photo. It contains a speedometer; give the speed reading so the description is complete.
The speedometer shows 15 km/h
